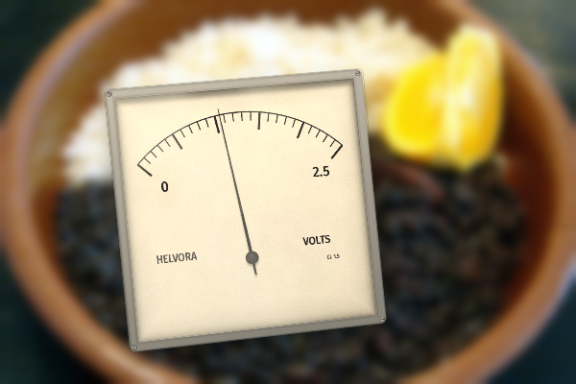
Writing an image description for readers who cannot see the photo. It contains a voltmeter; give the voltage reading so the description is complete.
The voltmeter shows 1.05 V
